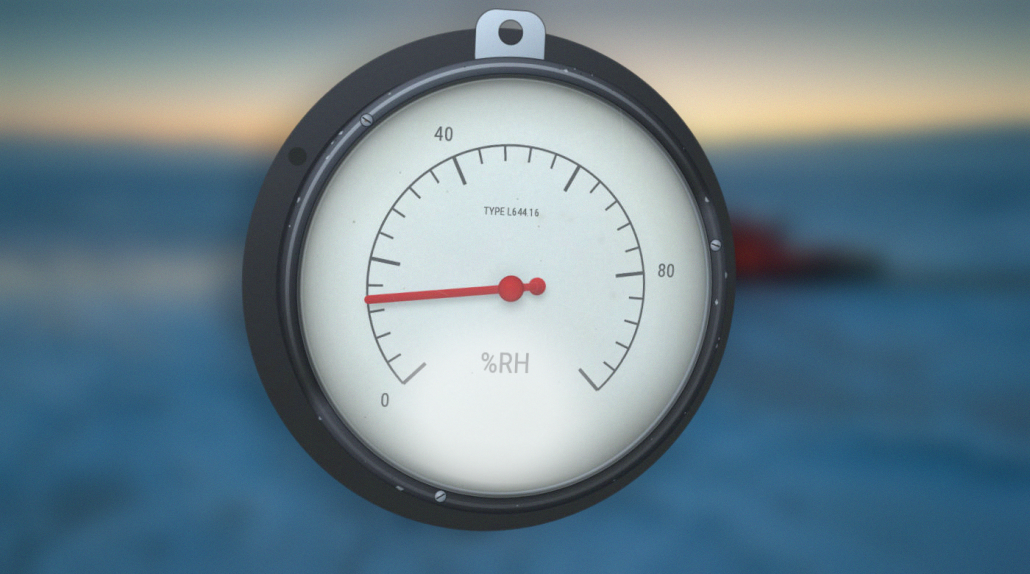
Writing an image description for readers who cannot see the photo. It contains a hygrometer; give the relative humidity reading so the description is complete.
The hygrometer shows 14 %
